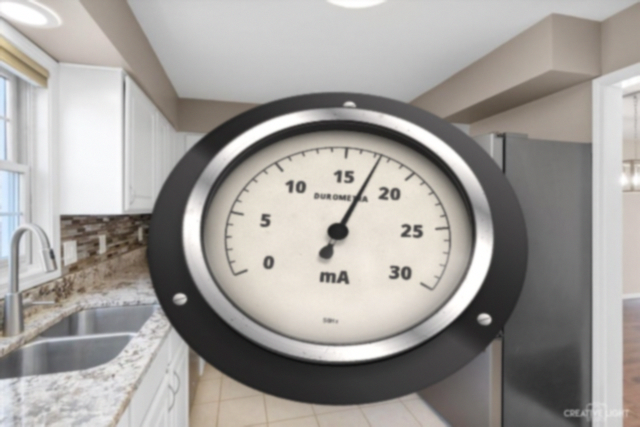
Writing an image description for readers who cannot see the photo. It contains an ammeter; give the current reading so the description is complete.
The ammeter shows 17.5 mA
